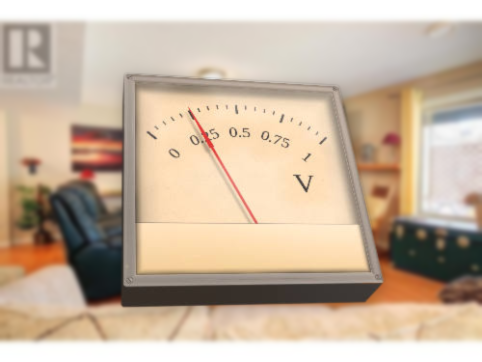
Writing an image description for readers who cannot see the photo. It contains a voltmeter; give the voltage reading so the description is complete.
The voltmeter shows 0.25 V
